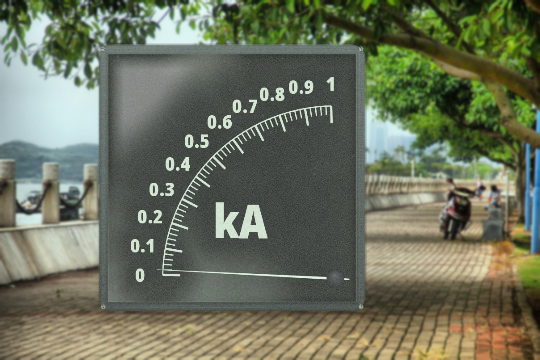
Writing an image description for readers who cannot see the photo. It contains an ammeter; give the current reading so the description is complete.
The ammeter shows 0.02 kA
